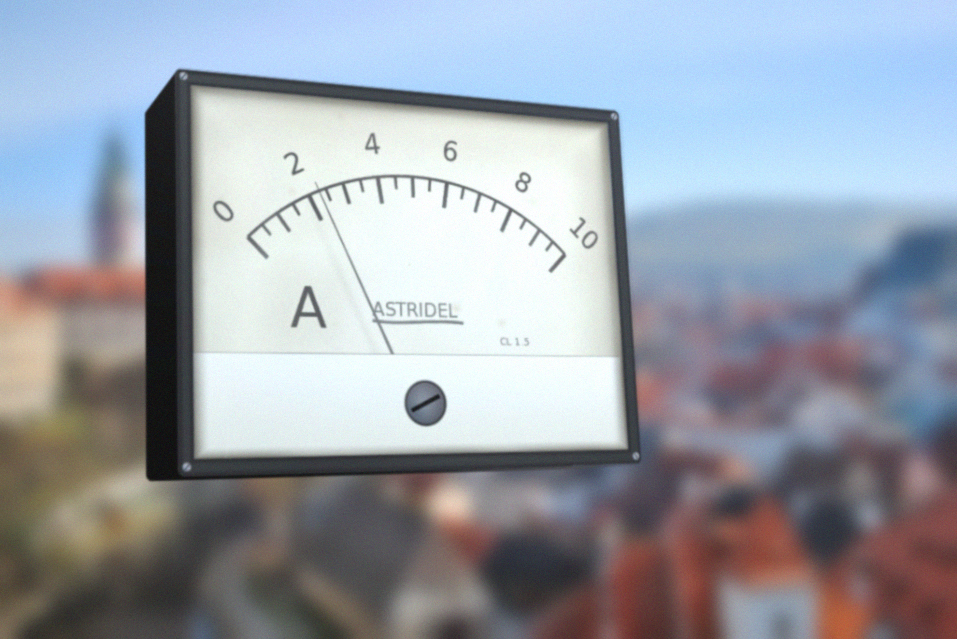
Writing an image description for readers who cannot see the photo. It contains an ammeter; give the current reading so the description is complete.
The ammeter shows 2.25 A
